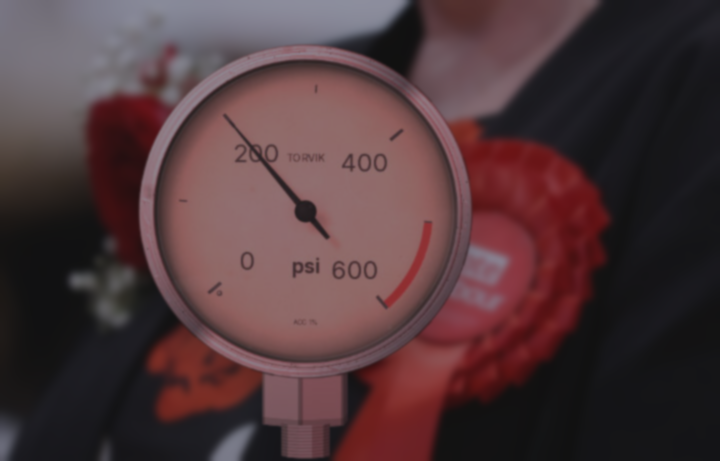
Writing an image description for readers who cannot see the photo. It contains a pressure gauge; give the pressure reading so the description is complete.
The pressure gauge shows 200 psi
